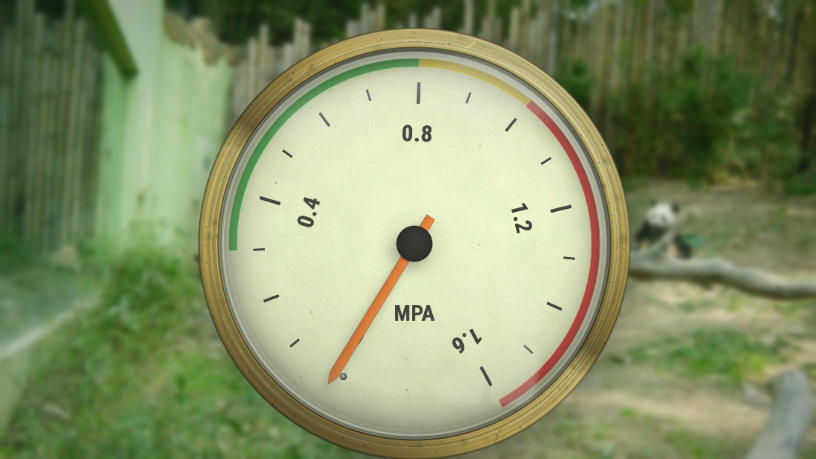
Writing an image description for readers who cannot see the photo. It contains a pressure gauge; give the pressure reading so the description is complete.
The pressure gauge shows 0 MPa
